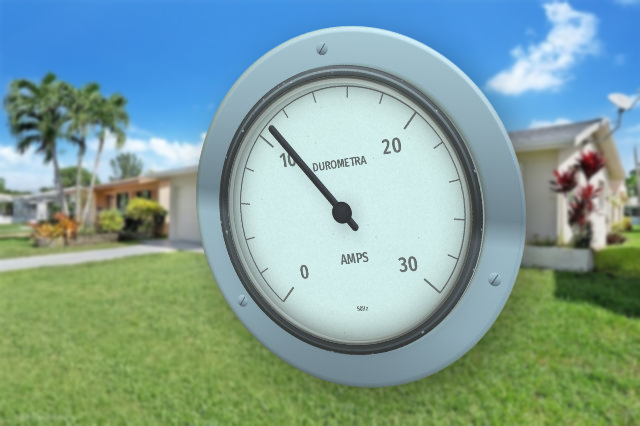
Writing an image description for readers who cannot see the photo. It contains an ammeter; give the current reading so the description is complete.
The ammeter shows 11 A
